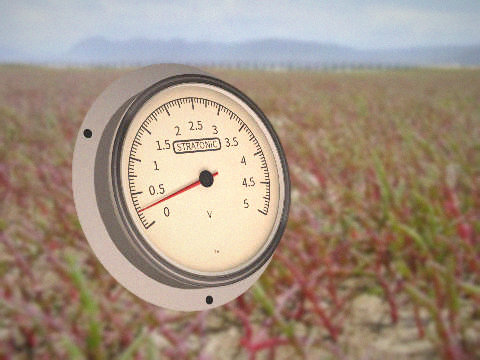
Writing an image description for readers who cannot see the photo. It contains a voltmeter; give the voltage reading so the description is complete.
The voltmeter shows 0.25 V
